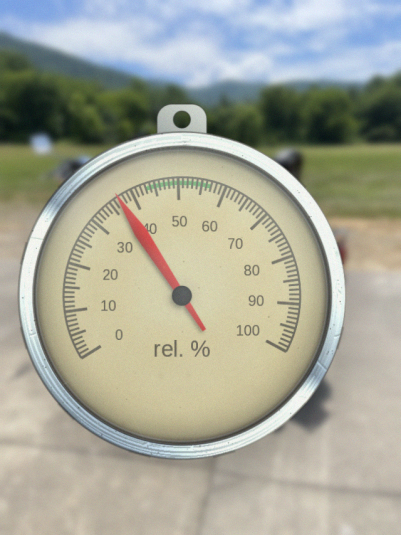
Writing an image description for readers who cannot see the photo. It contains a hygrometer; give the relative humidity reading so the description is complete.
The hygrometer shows 37 %
